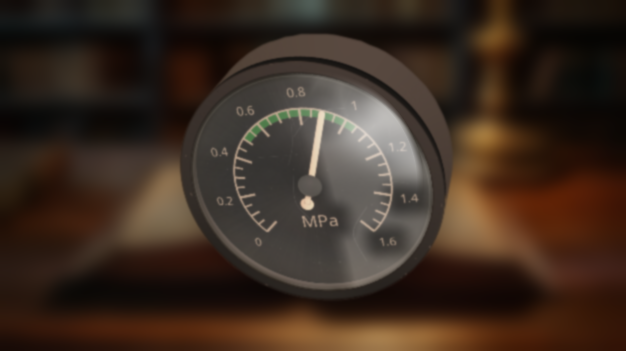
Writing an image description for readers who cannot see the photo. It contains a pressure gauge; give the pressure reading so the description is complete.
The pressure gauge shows 0.9 MPa
